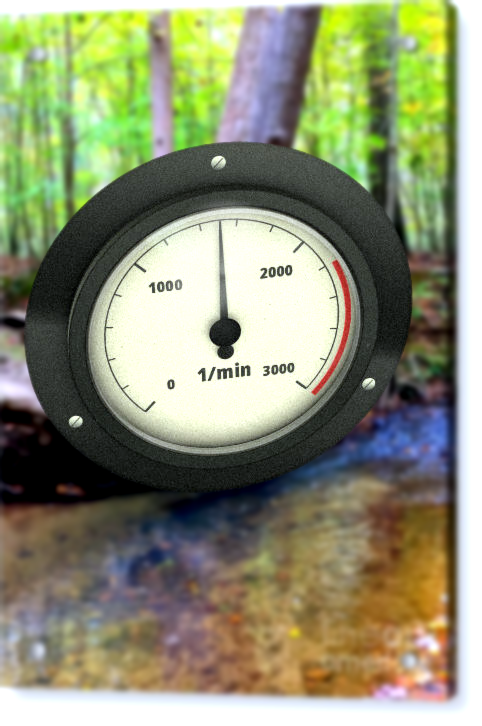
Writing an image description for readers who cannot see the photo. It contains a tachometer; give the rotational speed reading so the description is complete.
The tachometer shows 1500 rpm
